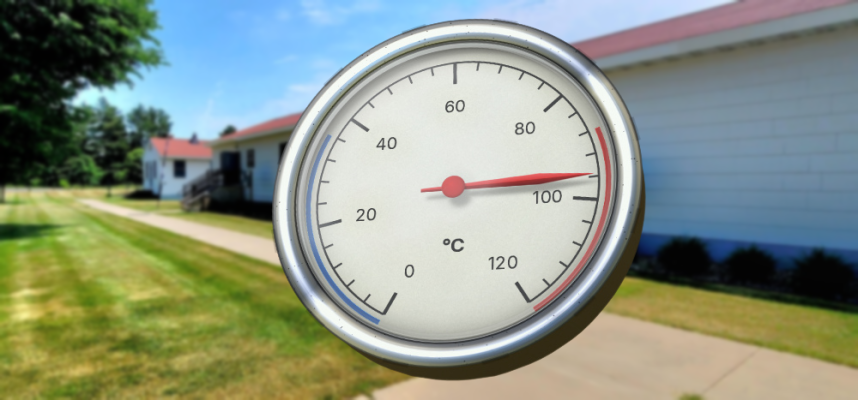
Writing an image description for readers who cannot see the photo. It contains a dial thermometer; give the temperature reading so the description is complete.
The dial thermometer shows 96 °C
